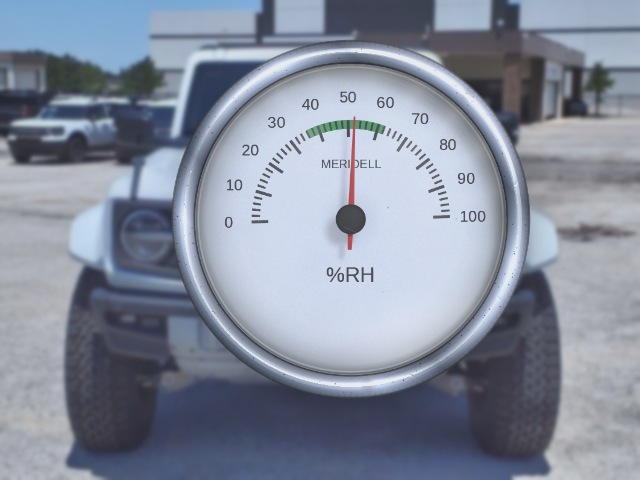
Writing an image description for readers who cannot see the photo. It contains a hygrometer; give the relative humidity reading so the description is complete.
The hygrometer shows 52 %
